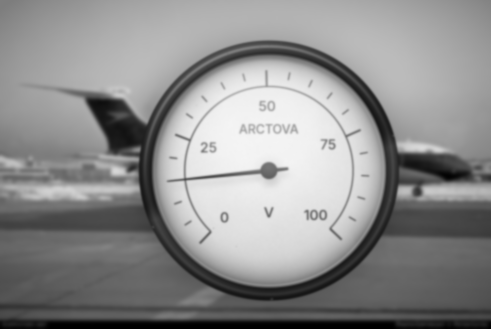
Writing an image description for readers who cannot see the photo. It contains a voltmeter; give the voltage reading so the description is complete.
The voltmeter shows 15 V
